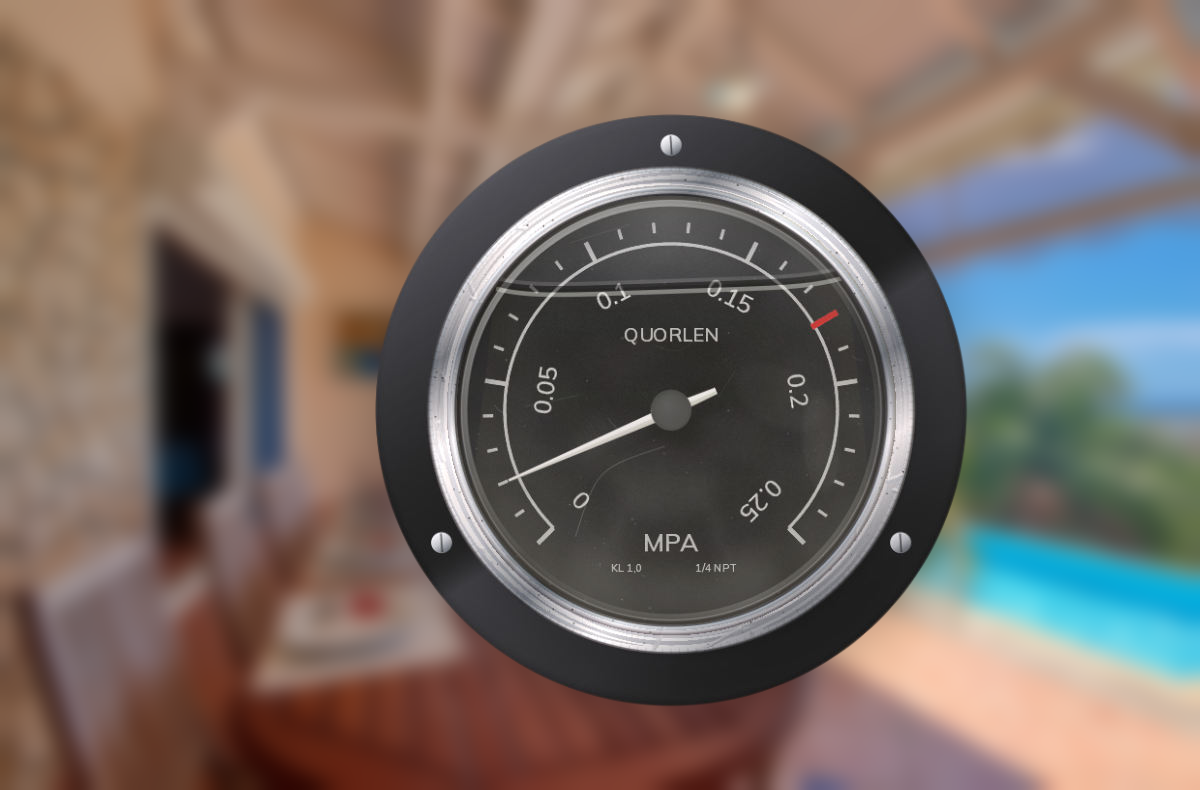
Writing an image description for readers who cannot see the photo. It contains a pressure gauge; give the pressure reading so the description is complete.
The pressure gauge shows 0.02 MPa
